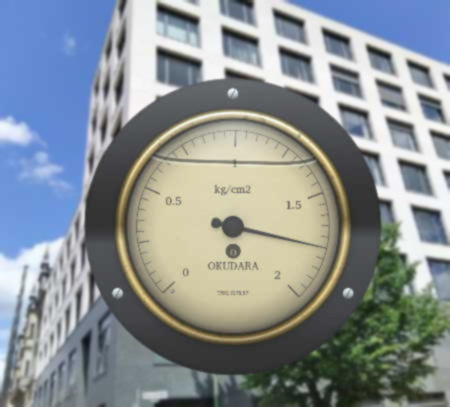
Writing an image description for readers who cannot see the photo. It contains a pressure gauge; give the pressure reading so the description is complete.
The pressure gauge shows 1.75 kg/cm²
